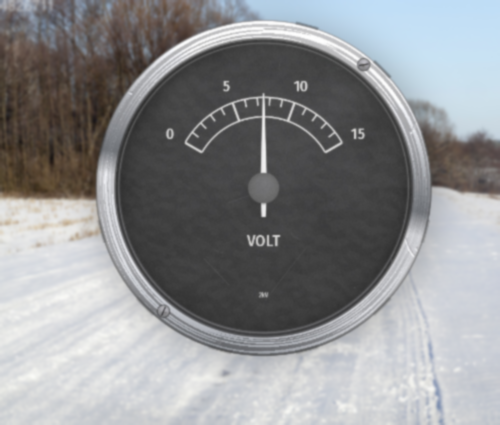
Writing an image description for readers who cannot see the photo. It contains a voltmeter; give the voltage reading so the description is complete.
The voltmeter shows 7.5 V
